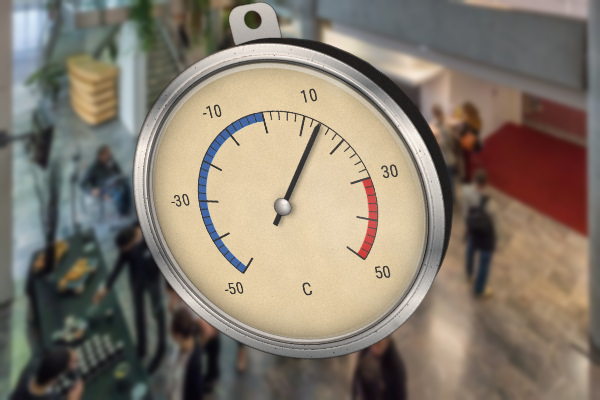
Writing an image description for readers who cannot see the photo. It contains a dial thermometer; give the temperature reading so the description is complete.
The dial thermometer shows 14 °C
